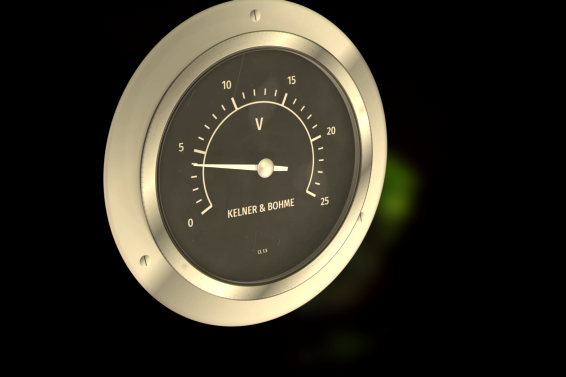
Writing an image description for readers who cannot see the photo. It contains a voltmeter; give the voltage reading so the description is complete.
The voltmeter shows 4 V
